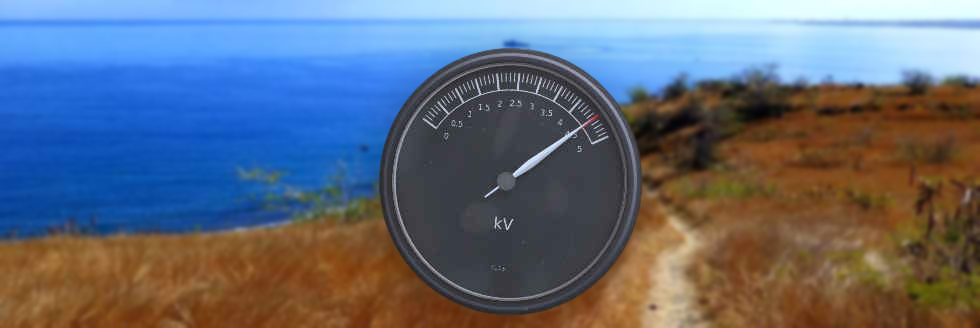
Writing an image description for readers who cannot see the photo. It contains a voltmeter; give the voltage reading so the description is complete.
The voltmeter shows 4.5 kV
